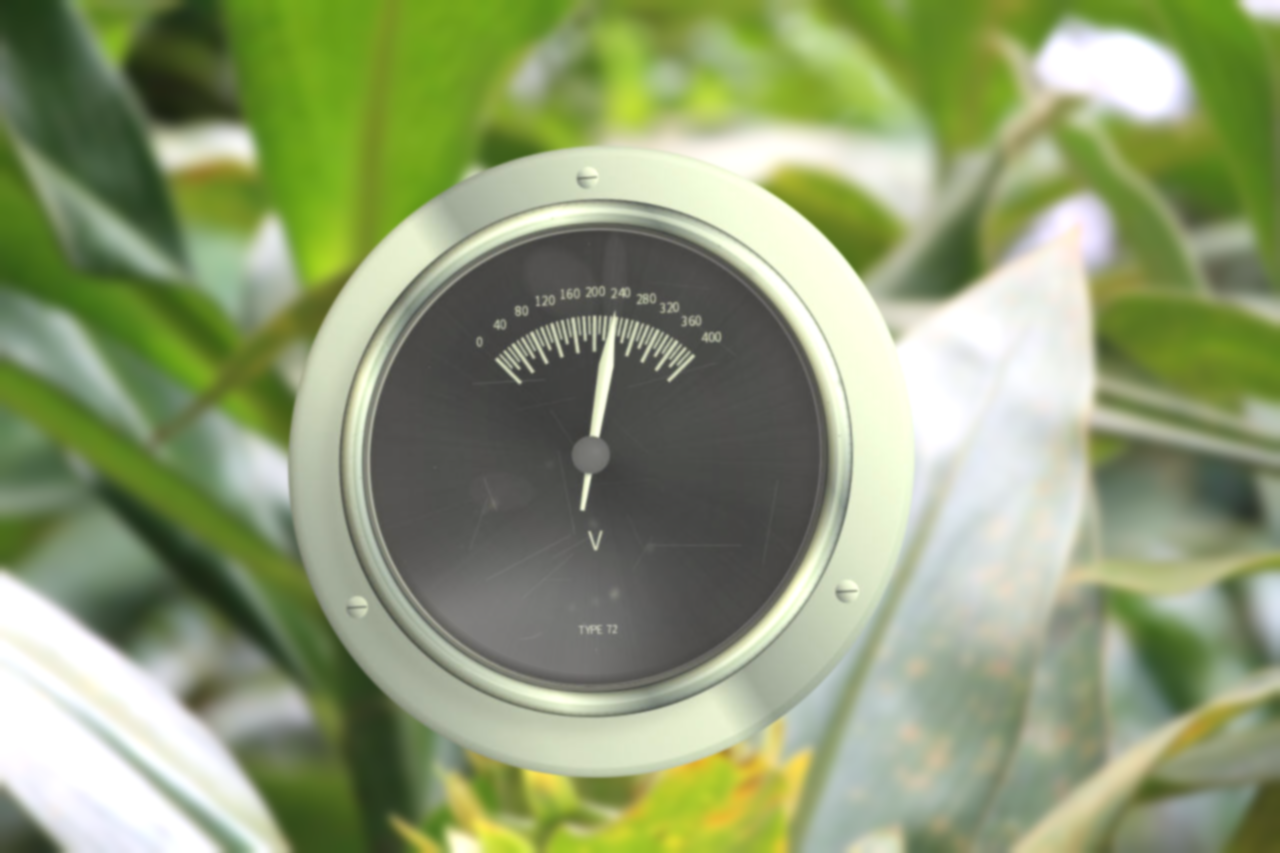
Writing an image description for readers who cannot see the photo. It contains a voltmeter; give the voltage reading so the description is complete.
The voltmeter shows 240 V
